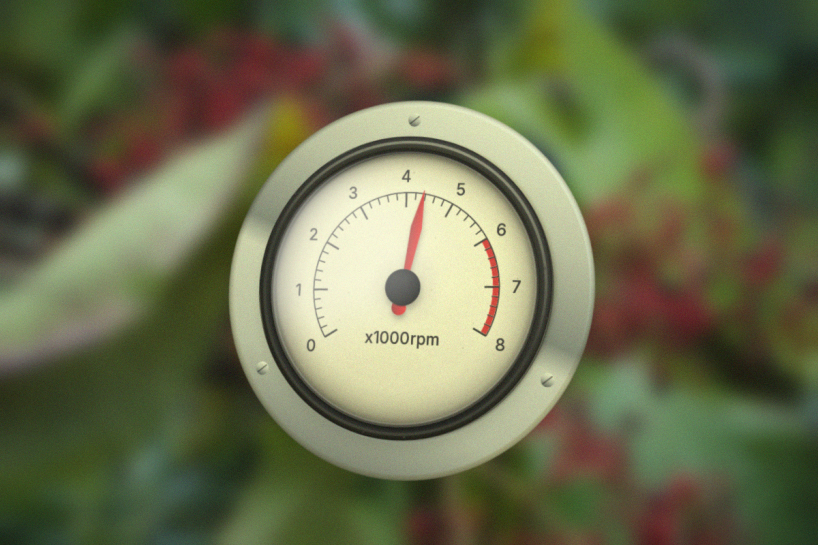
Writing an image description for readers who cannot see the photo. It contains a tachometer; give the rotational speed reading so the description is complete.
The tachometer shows 4400 rpm
